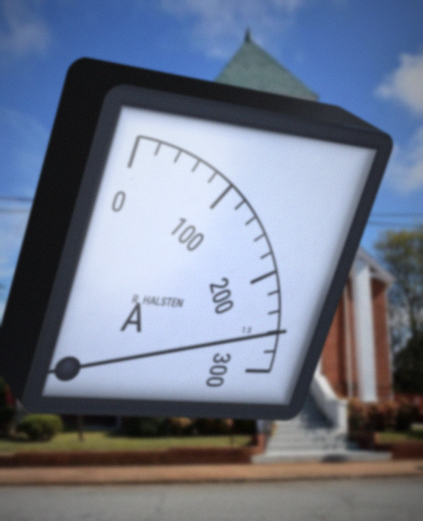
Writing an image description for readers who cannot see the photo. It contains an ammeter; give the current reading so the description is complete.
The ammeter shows 260 A
